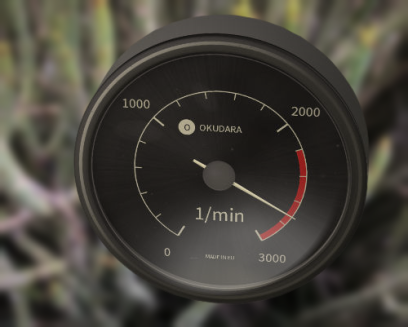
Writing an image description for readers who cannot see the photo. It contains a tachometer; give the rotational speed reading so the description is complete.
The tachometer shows 2700 rpm
